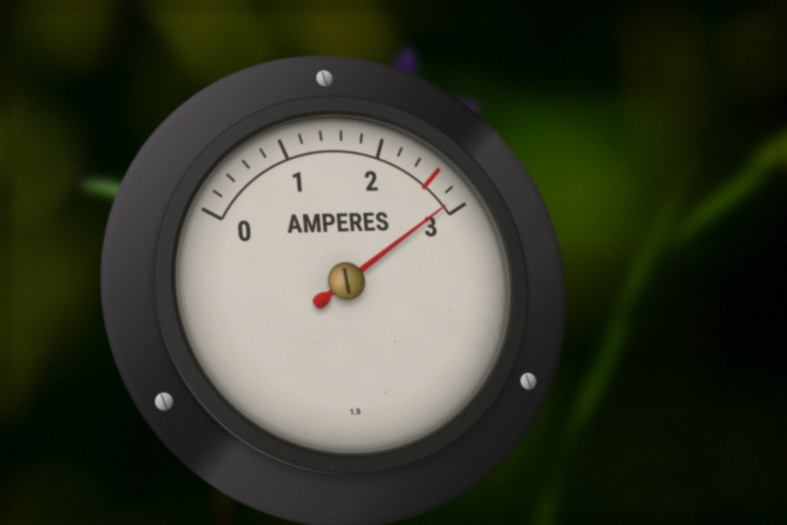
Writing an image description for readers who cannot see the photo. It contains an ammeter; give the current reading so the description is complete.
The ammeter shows 2.9 A
